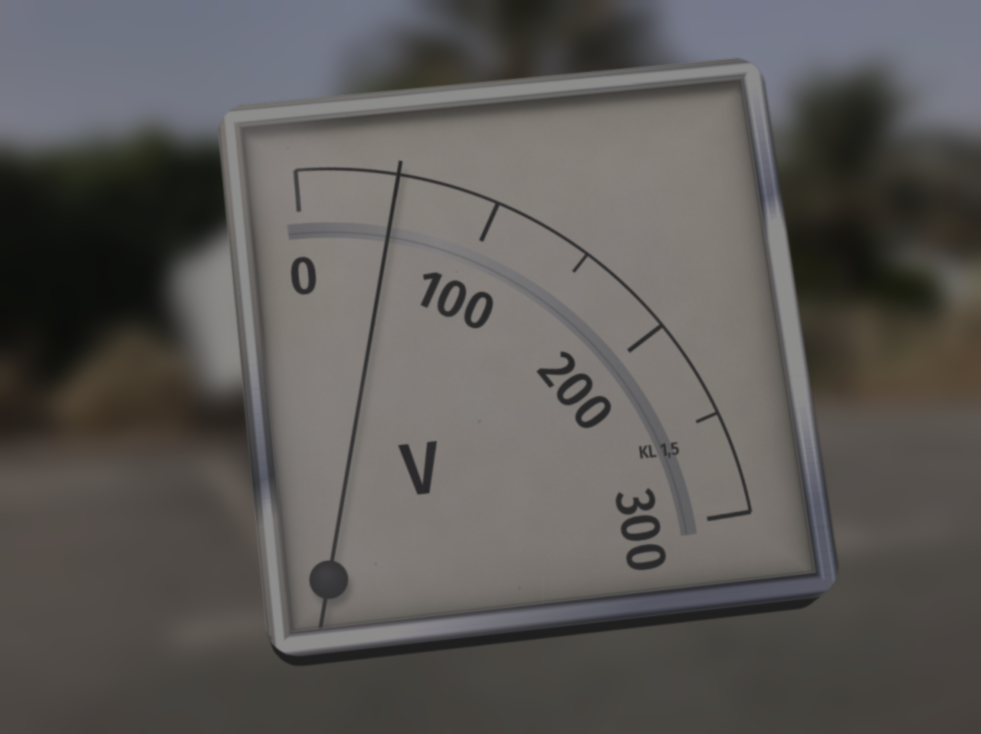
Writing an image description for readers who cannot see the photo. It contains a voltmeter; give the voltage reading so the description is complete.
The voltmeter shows 50 V
